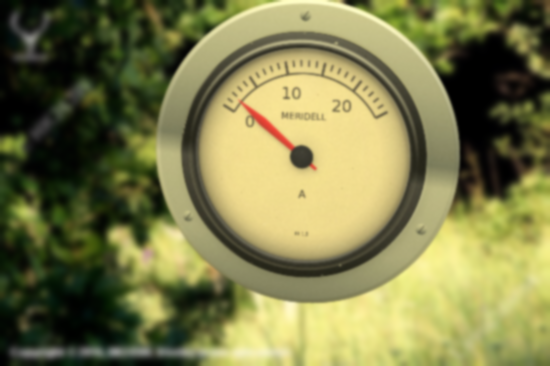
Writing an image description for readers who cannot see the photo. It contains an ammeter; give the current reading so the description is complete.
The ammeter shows 2 A
